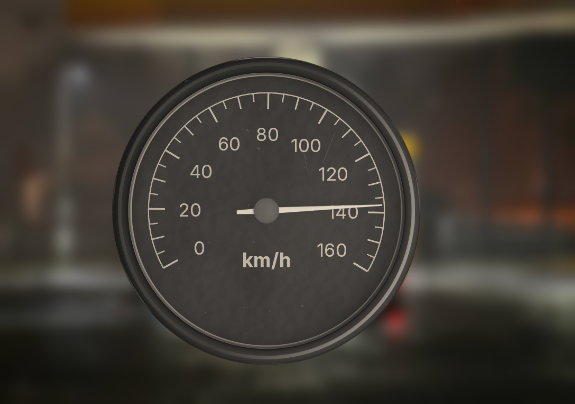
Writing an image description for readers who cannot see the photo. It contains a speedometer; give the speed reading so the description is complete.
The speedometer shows 137.5 km/h
